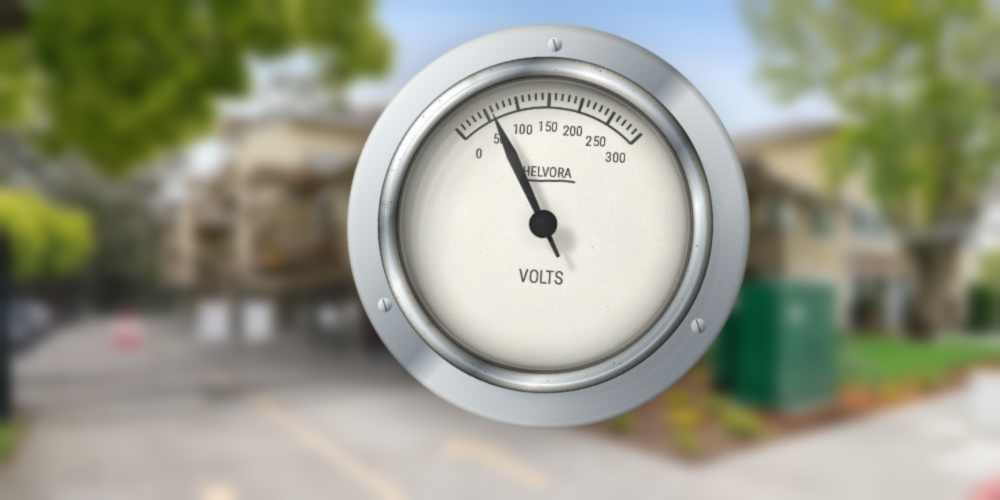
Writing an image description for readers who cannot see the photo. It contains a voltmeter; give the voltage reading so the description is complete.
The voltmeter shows 60 V
